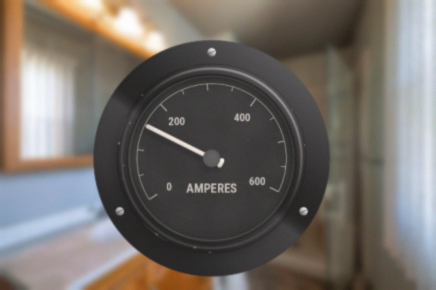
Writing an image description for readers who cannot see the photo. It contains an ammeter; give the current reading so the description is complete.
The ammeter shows 150 A
